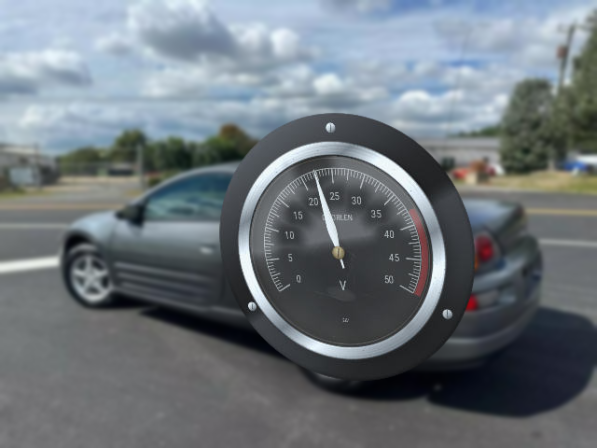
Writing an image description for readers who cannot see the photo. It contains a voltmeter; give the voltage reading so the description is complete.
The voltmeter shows 22.5 V
